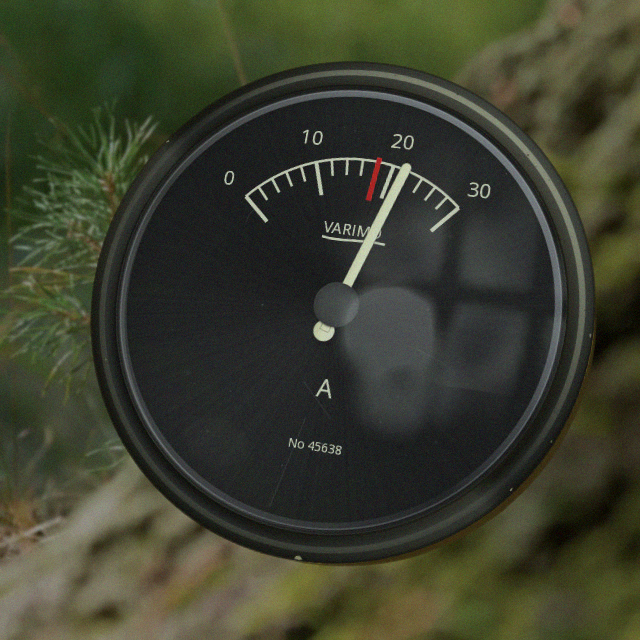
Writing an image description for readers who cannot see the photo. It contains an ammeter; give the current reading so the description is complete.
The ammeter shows 22 A
